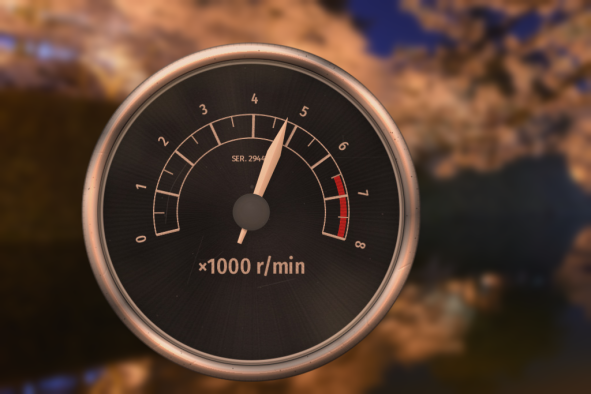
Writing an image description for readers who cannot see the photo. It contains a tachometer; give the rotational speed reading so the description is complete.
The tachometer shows 4750 rpm
